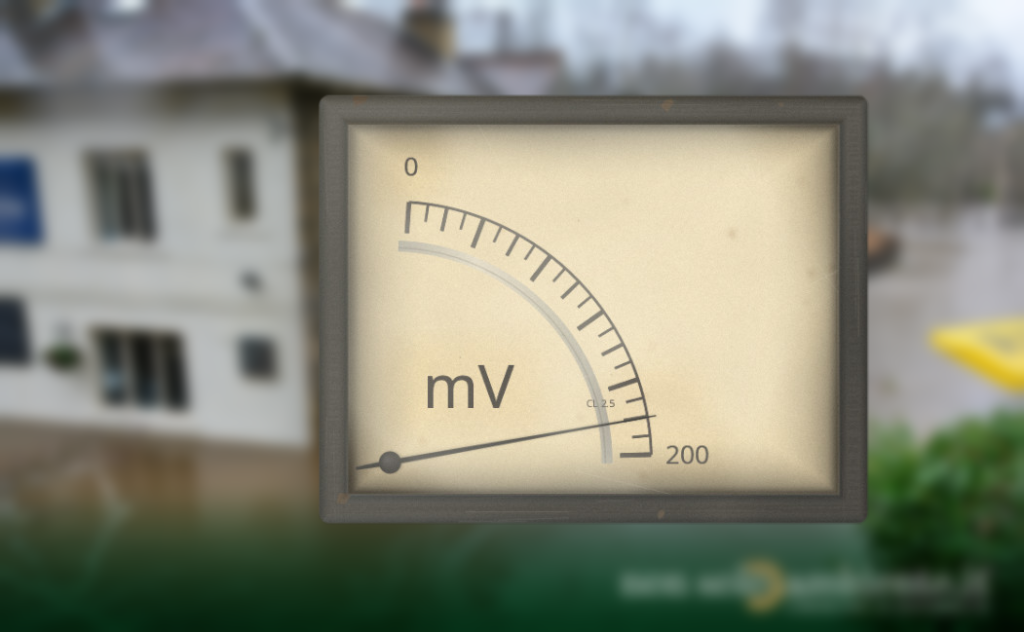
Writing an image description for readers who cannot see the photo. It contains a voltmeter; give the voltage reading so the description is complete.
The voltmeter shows 180 mV
